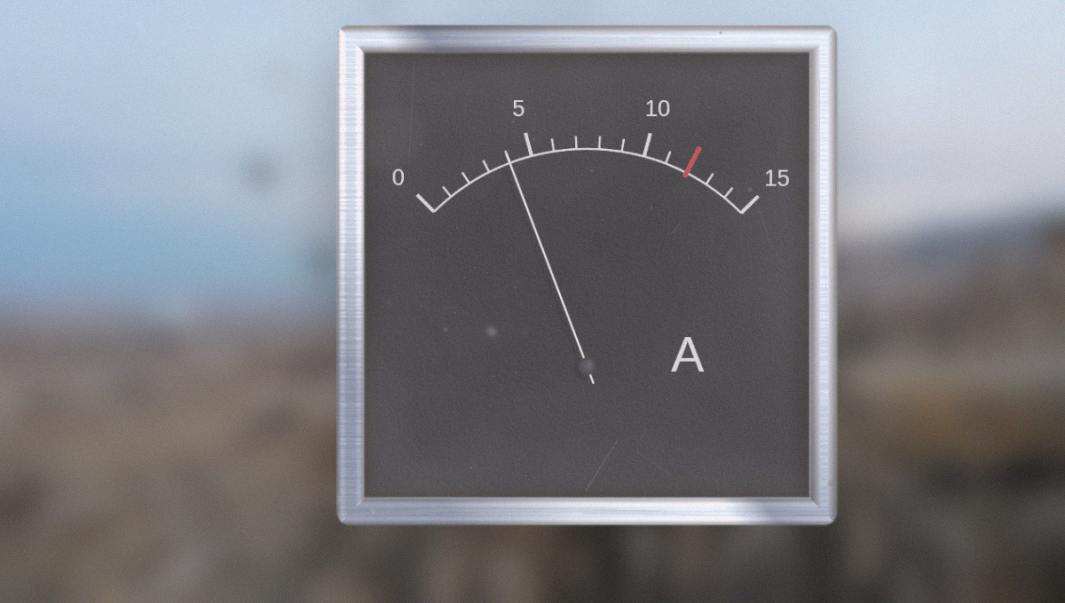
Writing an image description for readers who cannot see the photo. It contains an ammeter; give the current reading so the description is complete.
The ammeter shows 4 A
